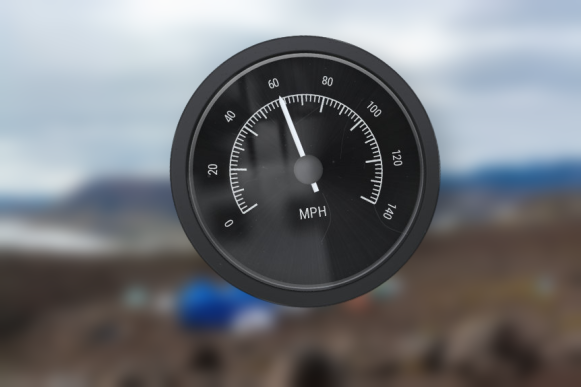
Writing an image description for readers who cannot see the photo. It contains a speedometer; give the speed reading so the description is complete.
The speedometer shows 60 mph
